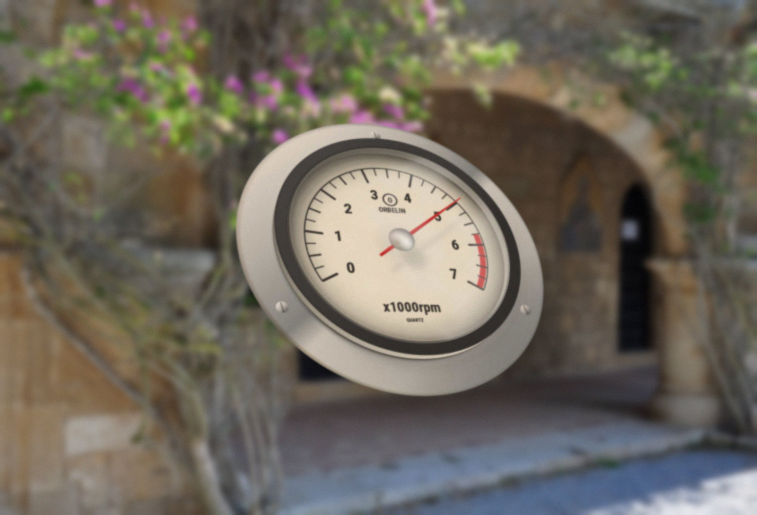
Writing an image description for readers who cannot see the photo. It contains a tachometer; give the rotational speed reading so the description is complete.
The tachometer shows 5000 rpm
